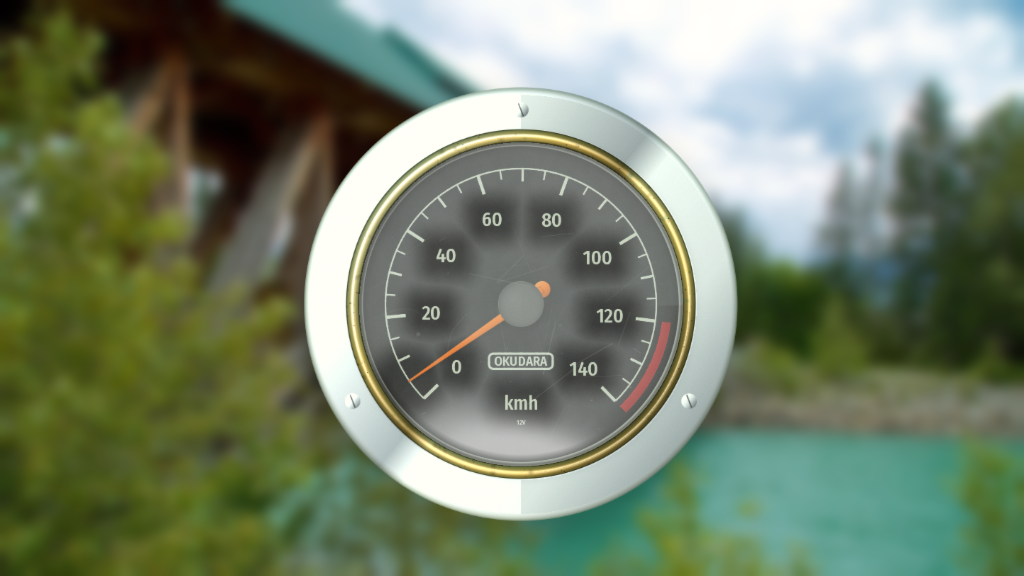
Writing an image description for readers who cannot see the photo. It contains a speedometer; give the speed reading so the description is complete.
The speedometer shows 5 km/h
